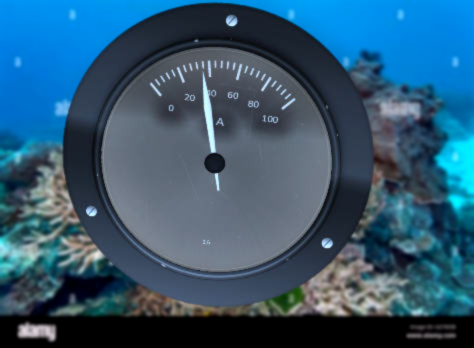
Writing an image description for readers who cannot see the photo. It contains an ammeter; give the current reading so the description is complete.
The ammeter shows 36 A
